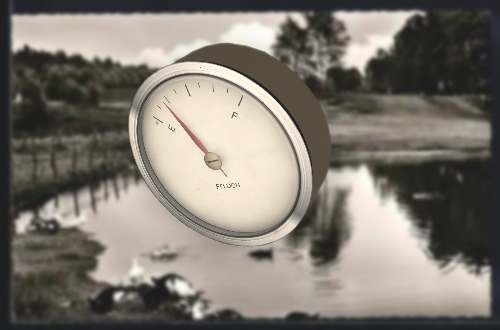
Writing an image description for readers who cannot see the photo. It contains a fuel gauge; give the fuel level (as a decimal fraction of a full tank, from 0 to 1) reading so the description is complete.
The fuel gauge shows 0.25
